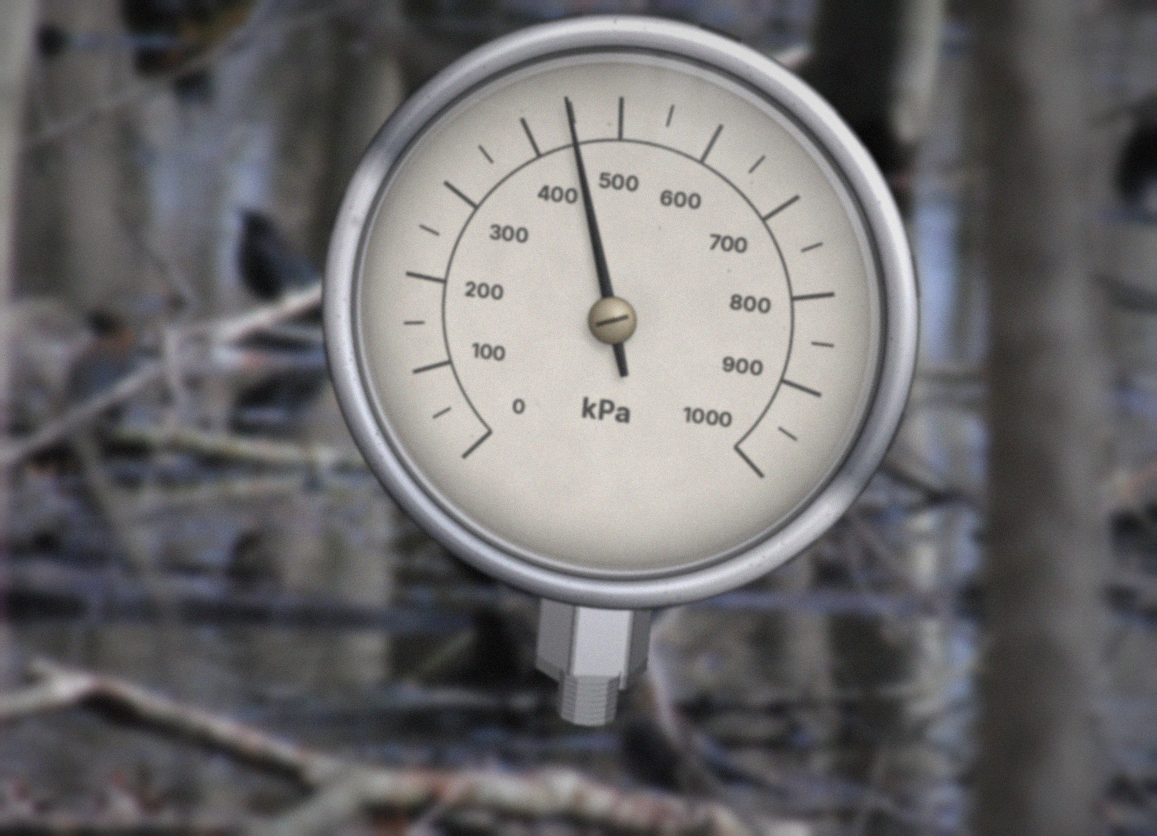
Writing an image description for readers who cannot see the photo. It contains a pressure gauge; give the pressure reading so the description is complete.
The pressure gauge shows 450 kPa
